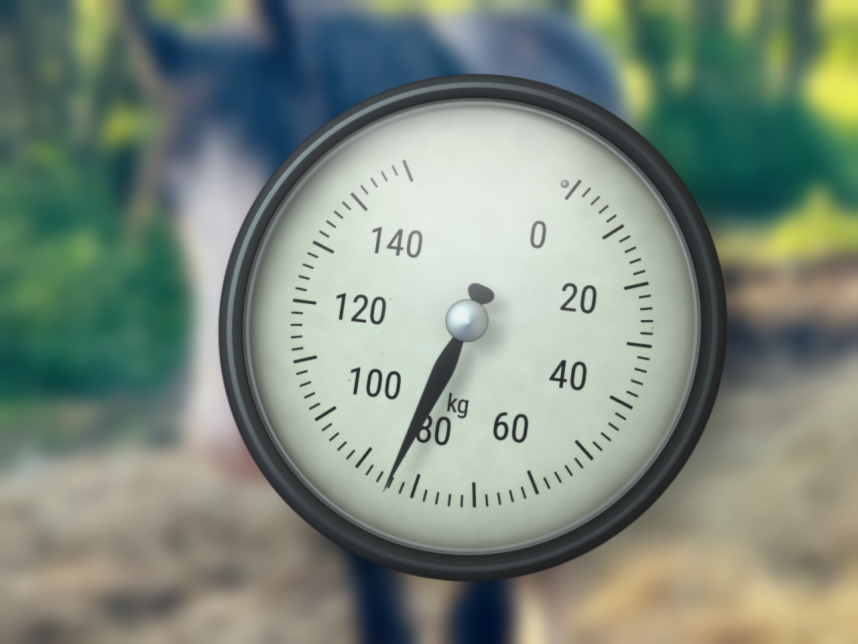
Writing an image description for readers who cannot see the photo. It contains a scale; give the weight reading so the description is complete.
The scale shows 84 kg
